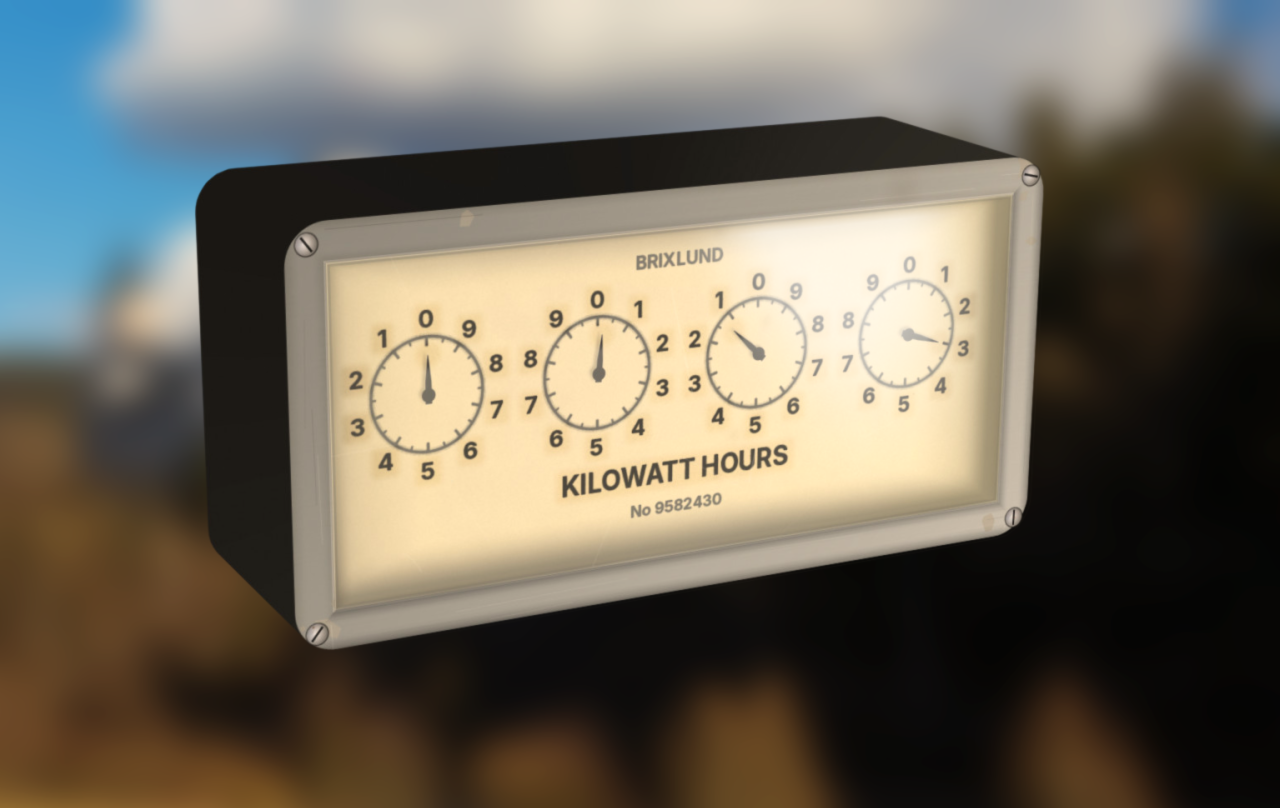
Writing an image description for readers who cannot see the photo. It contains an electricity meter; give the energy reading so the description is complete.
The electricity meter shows 13 kWh
